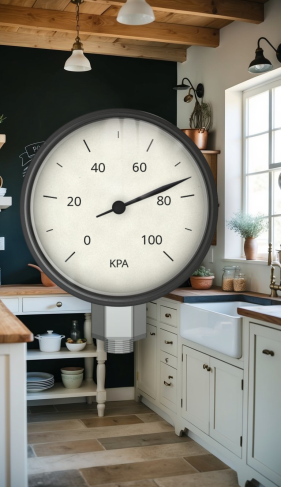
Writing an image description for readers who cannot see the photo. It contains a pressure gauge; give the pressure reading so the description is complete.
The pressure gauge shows 75 kPa
